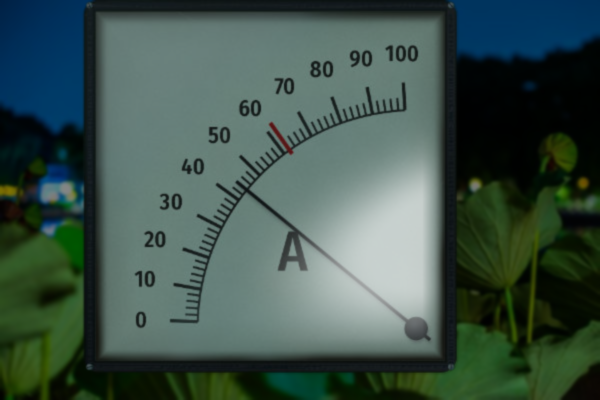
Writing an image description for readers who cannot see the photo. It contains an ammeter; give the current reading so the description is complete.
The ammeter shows 44 A
